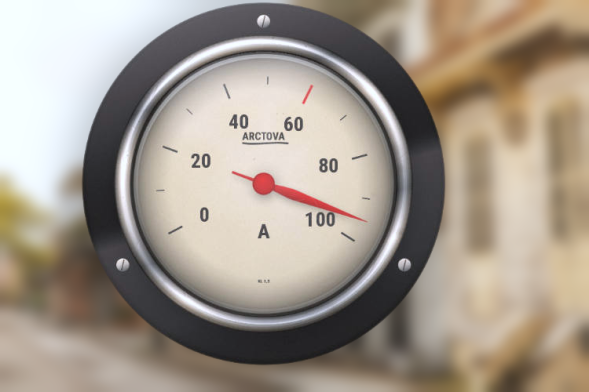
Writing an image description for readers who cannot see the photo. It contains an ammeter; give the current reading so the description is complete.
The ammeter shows 95 A
